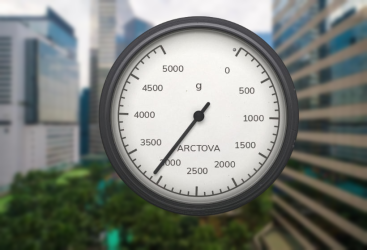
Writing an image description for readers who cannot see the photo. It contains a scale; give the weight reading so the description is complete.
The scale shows 3100 g
